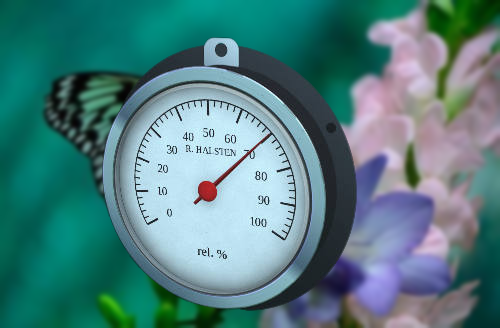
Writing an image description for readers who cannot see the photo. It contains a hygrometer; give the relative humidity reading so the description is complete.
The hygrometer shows 70 %
